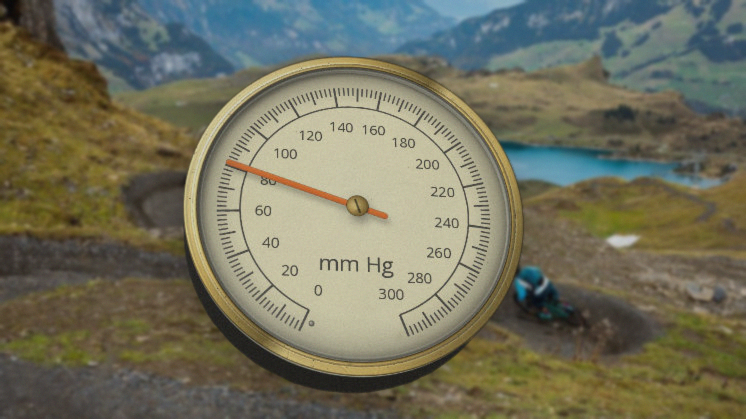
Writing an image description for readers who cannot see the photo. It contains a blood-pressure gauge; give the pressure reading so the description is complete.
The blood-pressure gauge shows 80 mmHg
